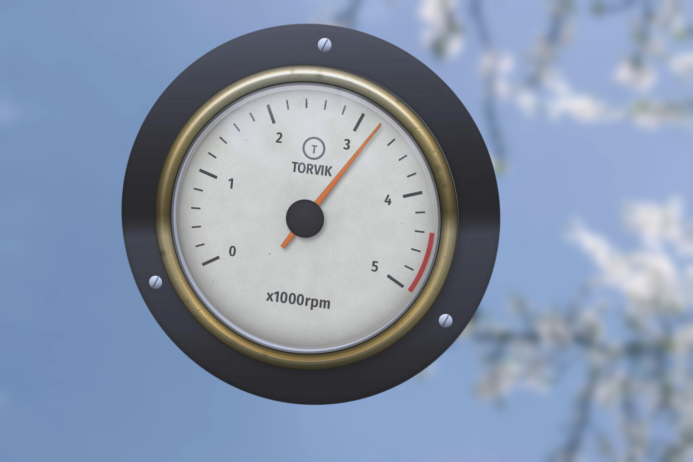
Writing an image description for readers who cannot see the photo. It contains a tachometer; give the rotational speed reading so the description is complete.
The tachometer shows 3200 rpm
